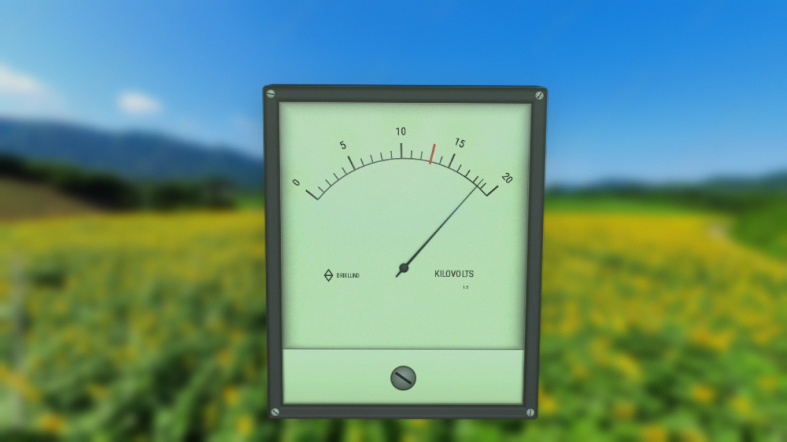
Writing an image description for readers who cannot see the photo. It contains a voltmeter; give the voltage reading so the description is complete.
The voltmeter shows 18.5 kV
